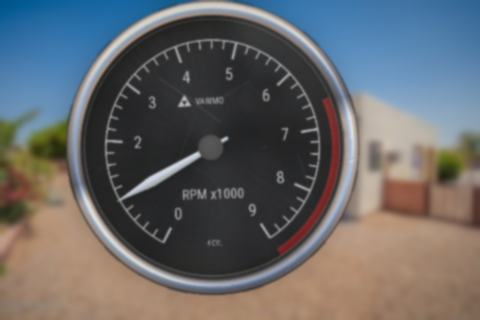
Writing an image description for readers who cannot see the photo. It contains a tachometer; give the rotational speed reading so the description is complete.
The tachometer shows 1000 rpm
